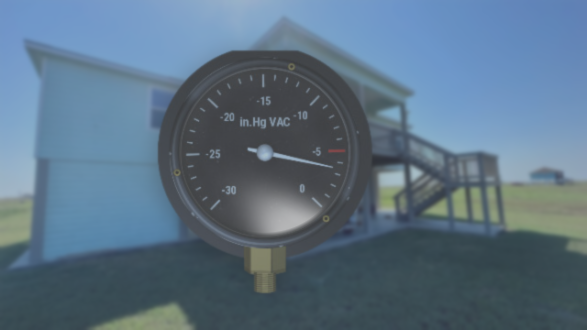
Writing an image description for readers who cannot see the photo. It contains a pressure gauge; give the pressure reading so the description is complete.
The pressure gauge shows -3.5 inHg
